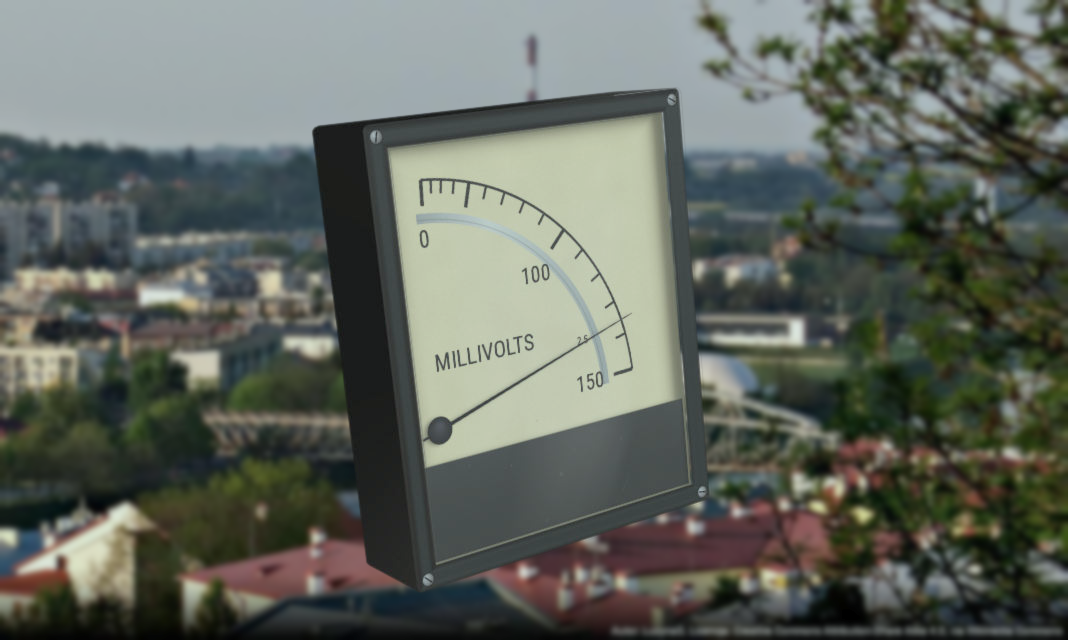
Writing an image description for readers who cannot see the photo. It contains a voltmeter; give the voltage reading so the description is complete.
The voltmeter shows 135 mV
